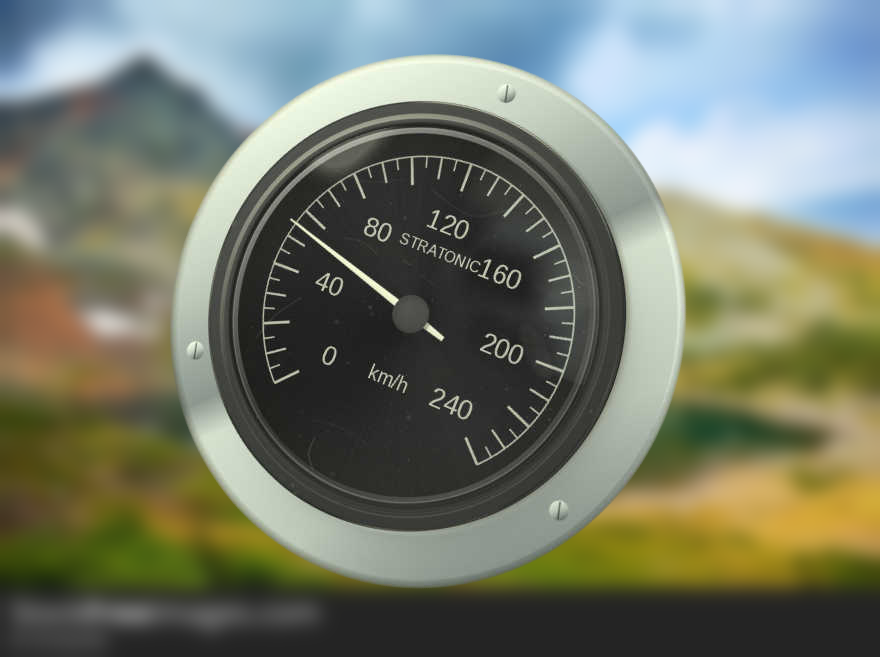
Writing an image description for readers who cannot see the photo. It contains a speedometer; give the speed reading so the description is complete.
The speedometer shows 55 km/h
